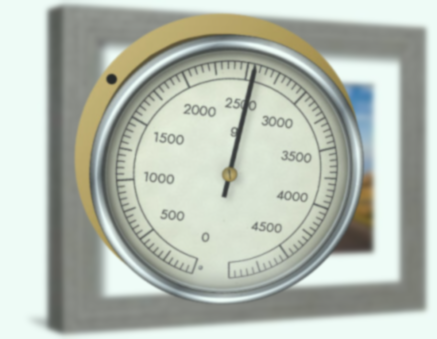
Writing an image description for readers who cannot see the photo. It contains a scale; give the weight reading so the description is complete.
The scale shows 2550 g
